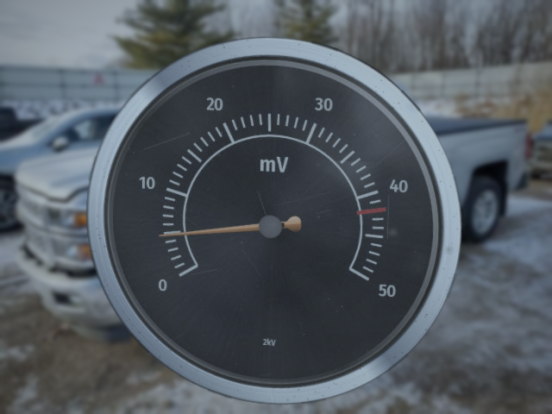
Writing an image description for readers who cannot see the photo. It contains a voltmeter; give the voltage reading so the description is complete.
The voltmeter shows 5 mV
